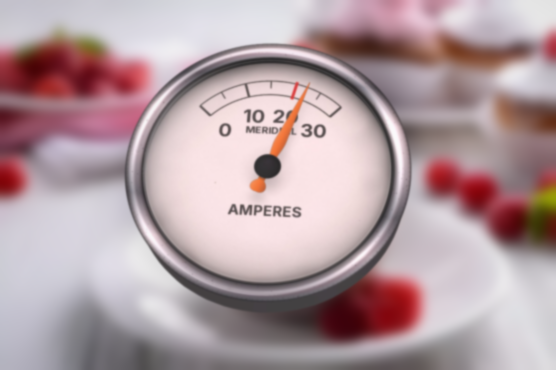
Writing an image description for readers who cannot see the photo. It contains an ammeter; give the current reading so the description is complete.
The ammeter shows 22.5 A
